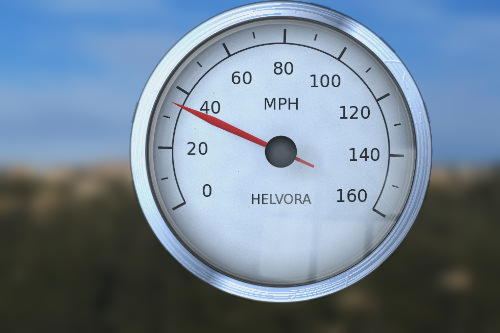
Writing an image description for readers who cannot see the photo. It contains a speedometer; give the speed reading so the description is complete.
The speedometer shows 35 mph
